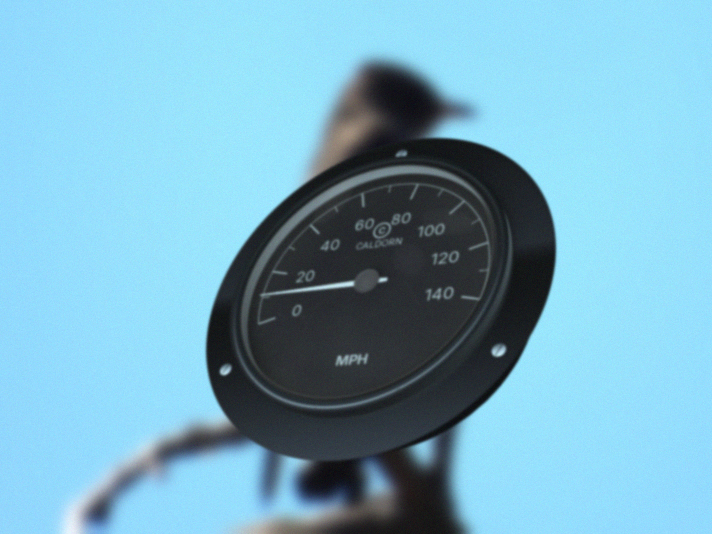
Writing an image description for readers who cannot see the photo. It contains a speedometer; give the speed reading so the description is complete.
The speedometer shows 10 mph
